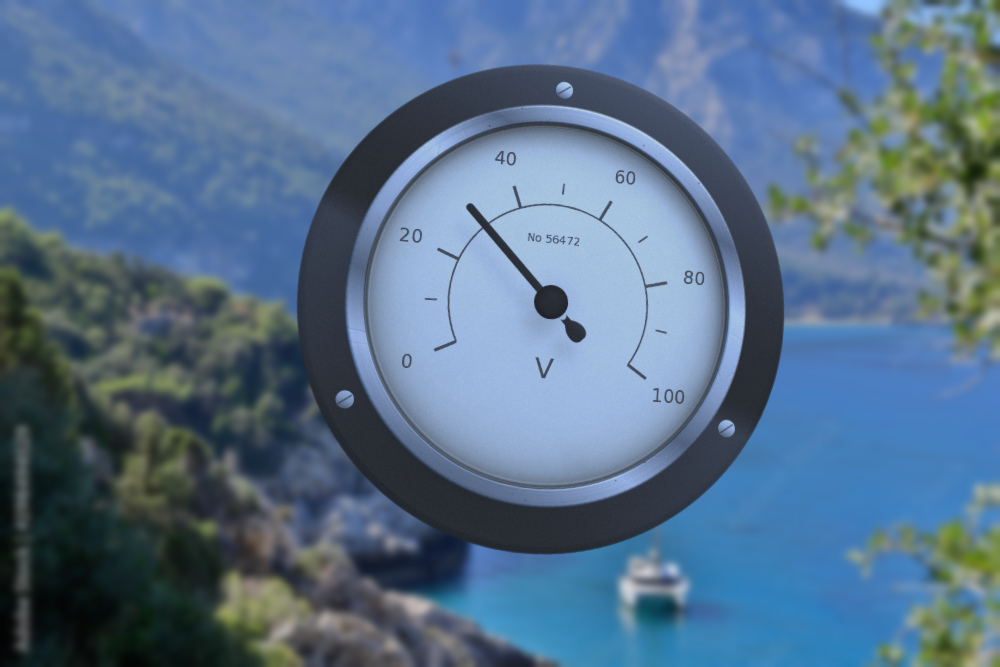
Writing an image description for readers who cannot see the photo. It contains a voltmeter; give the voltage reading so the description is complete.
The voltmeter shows 30 V
